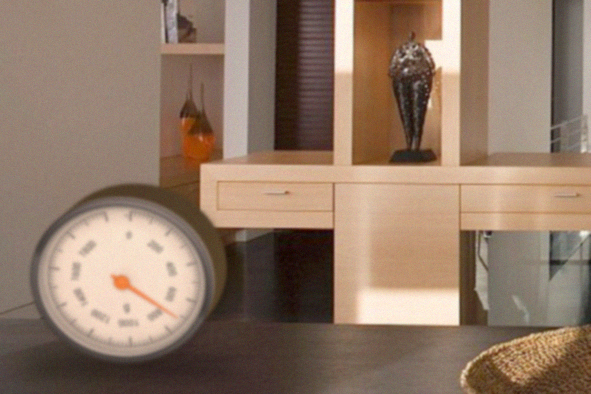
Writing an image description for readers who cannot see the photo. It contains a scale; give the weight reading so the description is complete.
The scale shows 700 g
